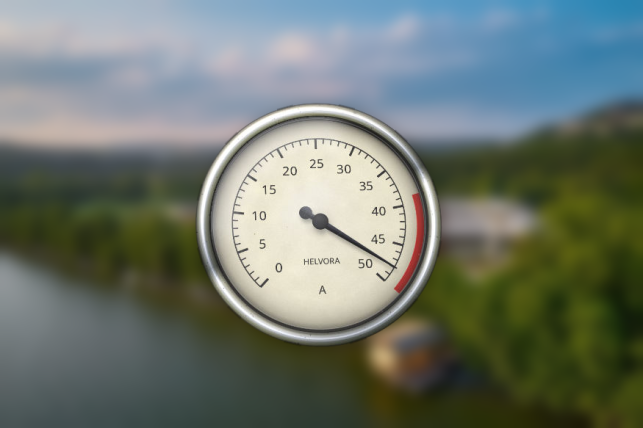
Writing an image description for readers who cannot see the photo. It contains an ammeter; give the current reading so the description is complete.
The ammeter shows 48 A
